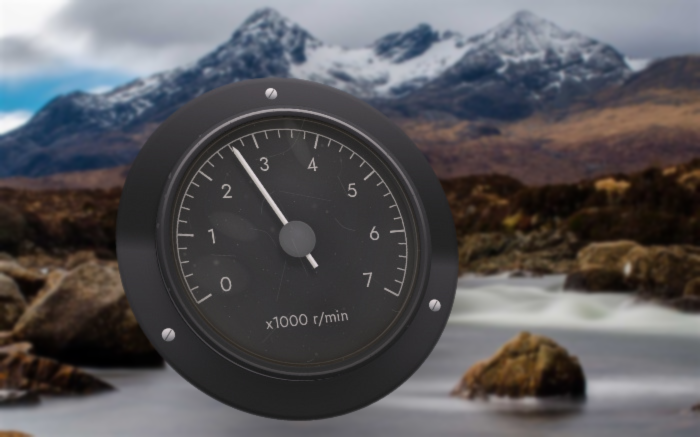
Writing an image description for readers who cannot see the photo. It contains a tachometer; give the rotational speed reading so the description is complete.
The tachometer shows 2600 rpm
